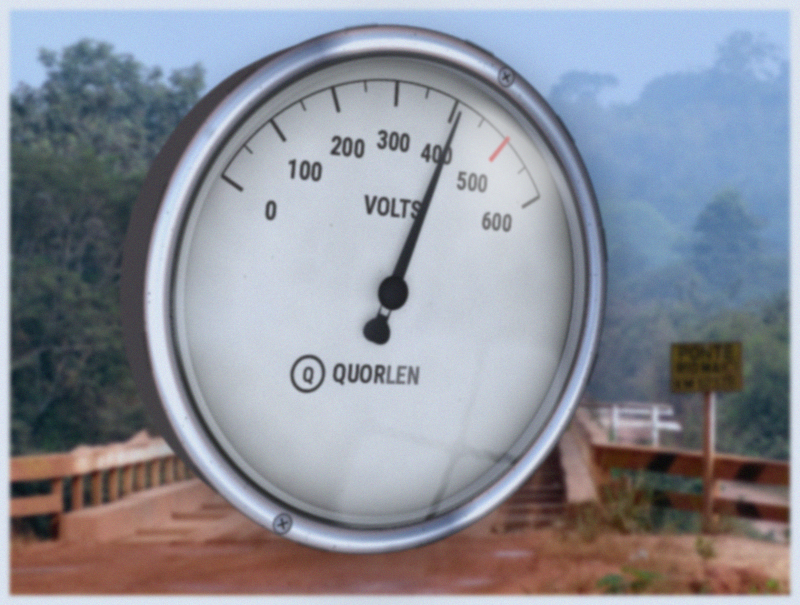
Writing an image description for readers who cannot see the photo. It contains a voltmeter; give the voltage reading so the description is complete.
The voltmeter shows 400 V
